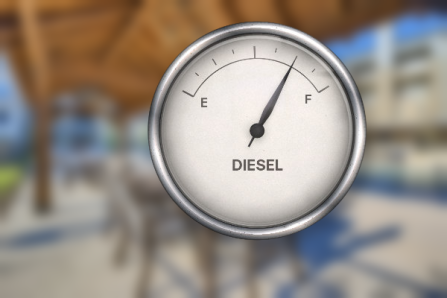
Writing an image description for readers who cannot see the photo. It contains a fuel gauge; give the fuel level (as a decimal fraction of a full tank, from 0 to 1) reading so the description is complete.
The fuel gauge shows 0.75
